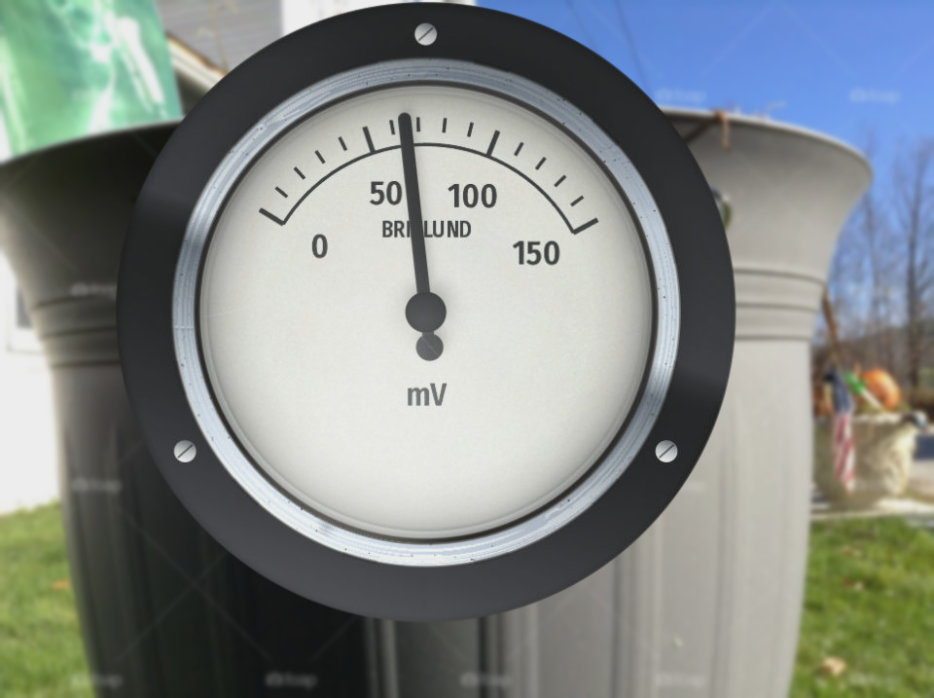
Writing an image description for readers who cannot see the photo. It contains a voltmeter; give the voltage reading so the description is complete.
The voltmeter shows 65 mV
